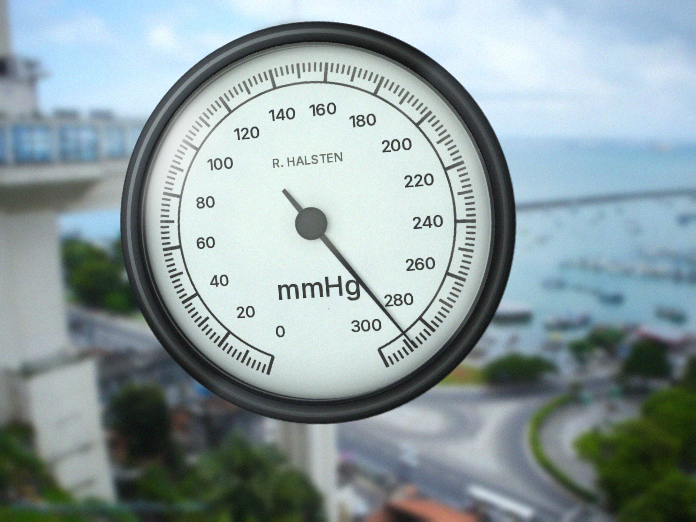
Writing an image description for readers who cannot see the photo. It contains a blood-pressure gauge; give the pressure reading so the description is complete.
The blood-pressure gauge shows 288 mmHg
